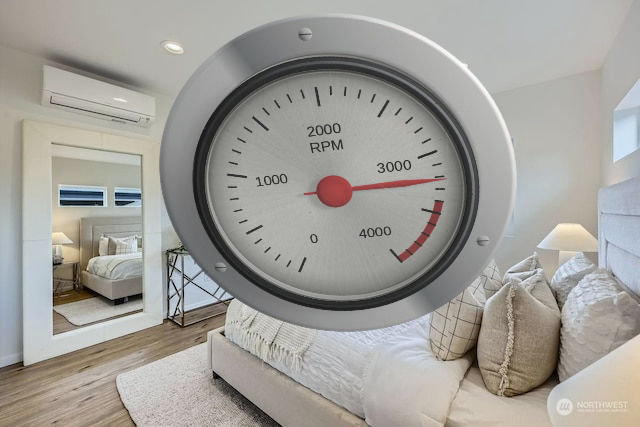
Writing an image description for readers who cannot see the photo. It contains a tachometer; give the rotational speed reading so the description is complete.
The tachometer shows 3200 rpm
